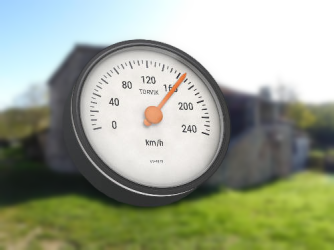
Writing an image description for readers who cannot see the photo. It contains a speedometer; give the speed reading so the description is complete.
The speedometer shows 165 km/h
